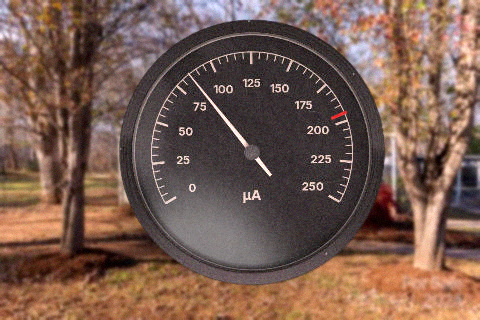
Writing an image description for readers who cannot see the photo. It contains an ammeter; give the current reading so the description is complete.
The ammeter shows 85 µA
